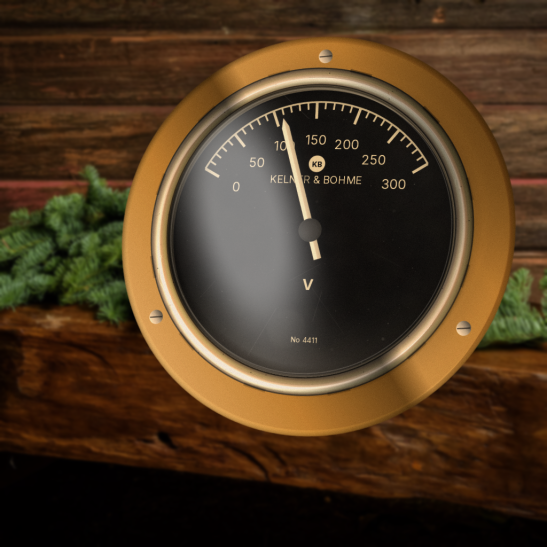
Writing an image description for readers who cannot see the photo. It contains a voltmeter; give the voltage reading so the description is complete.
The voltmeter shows 110 V
